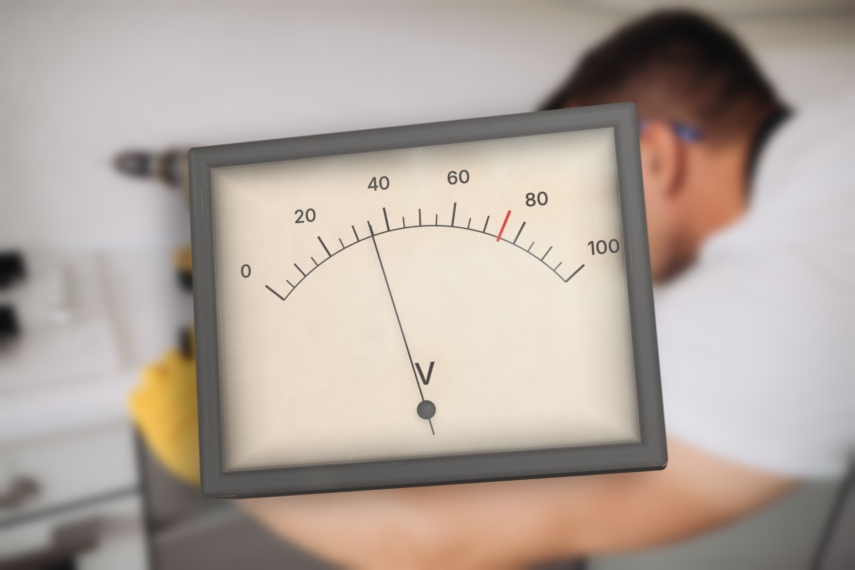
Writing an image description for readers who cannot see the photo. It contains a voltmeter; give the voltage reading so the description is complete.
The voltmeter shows 35 V
